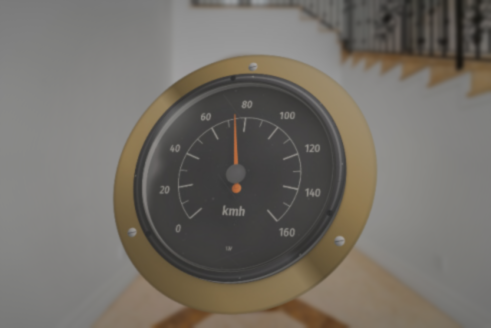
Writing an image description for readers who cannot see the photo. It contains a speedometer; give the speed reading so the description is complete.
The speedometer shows 75 km/h
